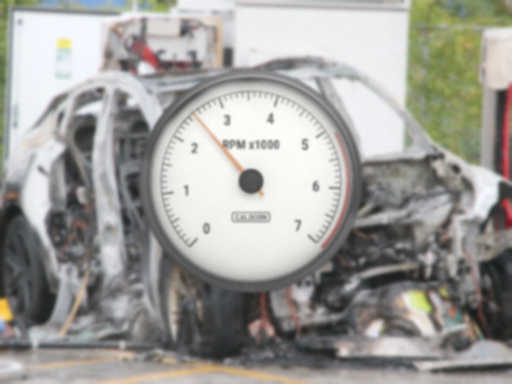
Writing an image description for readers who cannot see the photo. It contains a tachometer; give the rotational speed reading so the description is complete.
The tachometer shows 2500 rpm
